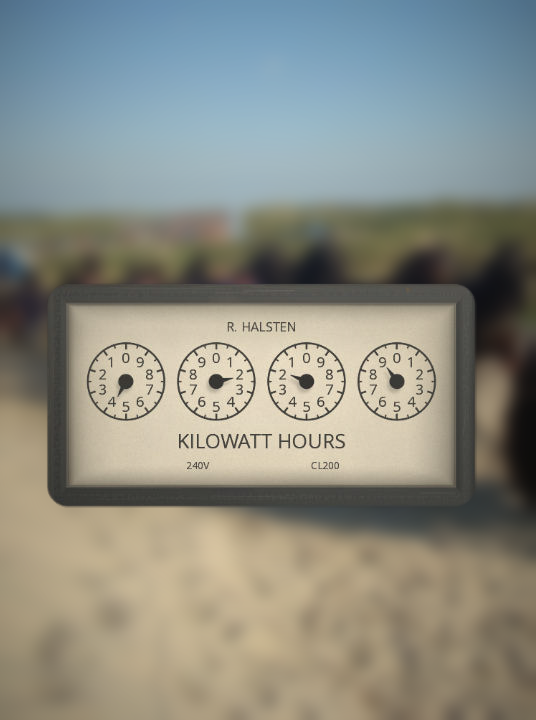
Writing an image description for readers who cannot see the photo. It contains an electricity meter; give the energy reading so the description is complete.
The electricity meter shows 4219 kWh
